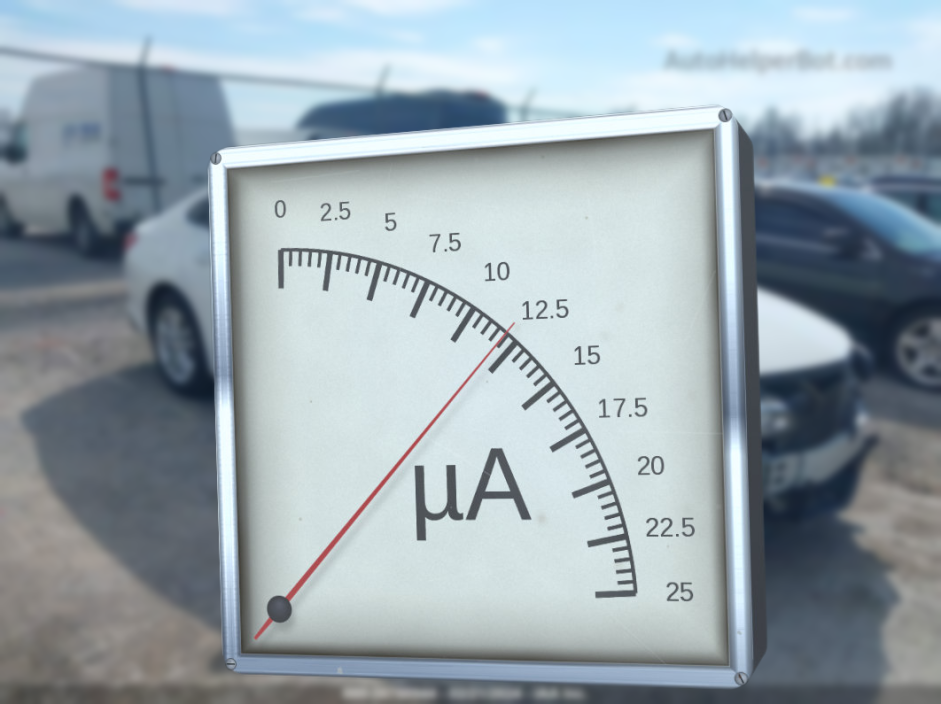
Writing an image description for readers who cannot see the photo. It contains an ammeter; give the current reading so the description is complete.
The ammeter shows 12 µA
